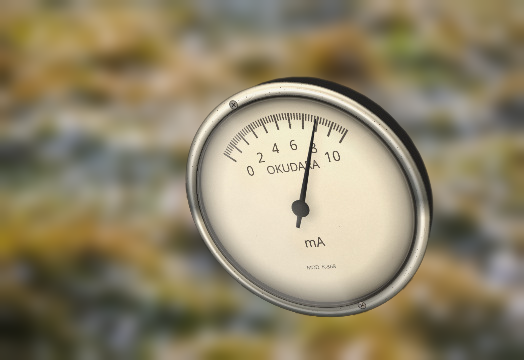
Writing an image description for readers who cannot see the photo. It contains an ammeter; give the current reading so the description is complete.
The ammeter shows 8 mA
